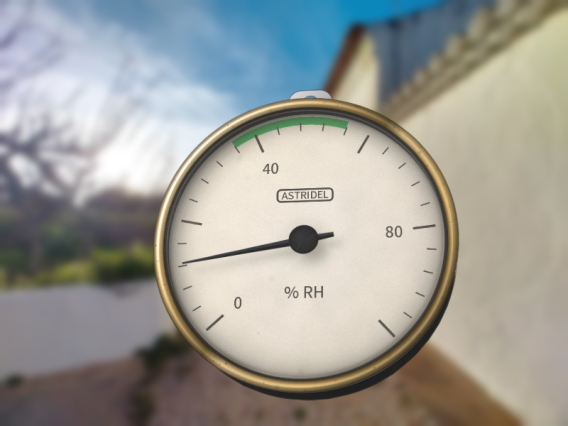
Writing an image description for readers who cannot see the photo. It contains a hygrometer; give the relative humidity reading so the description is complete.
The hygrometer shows 12 %
